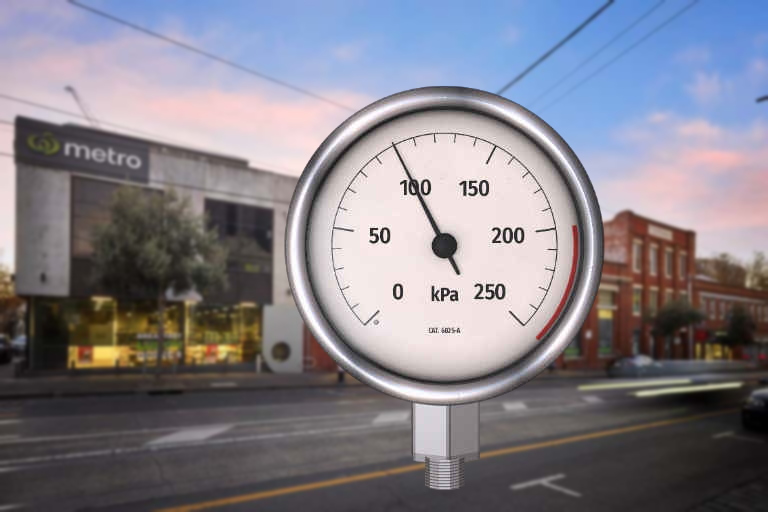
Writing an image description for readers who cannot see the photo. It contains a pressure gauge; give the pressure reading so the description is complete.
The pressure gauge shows 100 kPa
